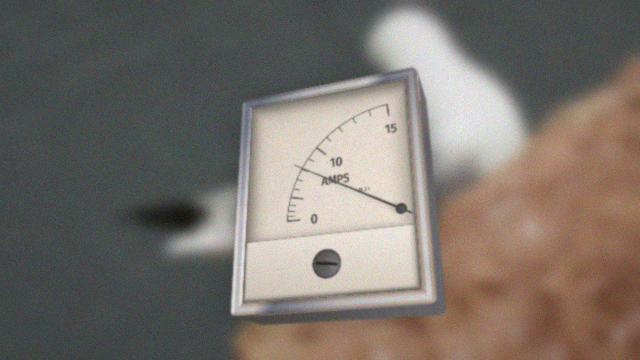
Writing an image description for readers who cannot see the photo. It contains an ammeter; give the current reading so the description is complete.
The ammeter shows 8 A
